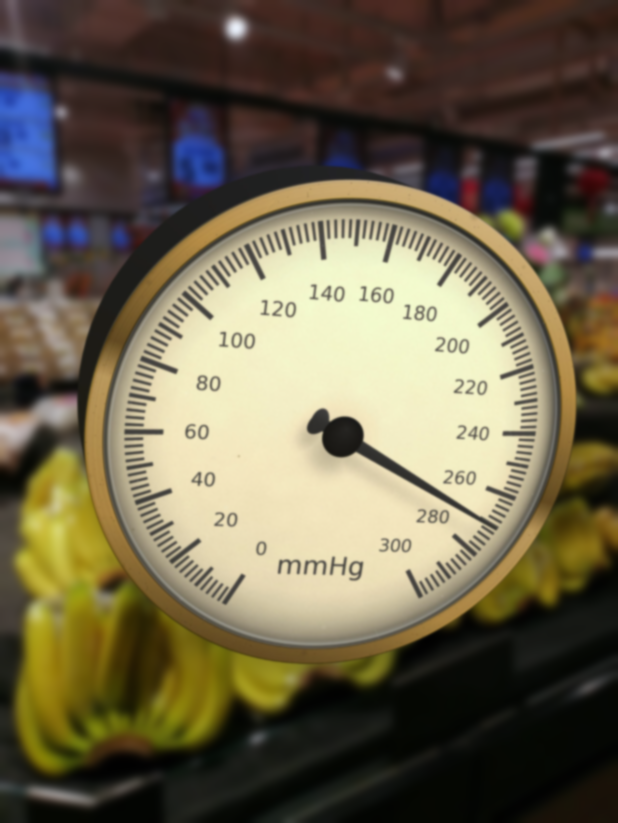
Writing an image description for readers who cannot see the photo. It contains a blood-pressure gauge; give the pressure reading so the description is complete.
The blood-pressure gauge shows 270 mmHg
